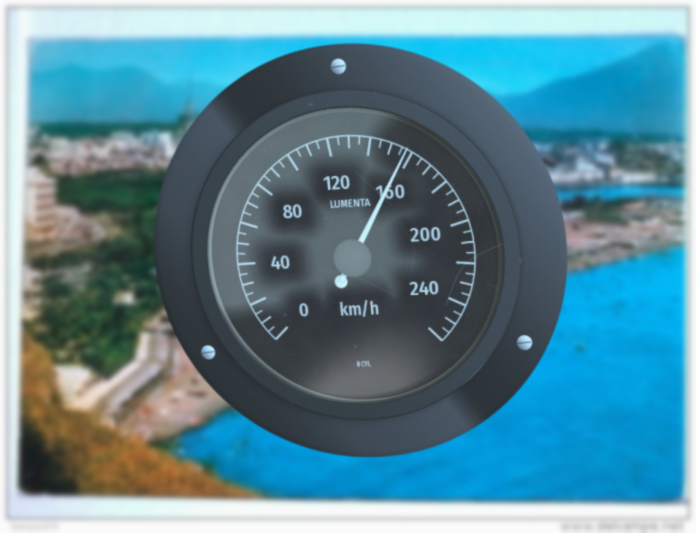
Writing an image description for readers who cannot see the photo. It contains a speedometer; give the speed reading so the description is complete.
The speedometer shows 157.5 km/h
